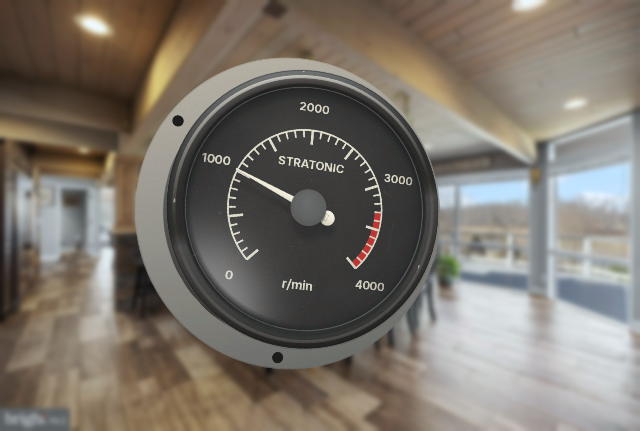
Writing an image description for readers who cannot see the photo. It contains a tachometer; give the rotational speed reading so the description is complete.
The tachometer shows 1000 rpm
